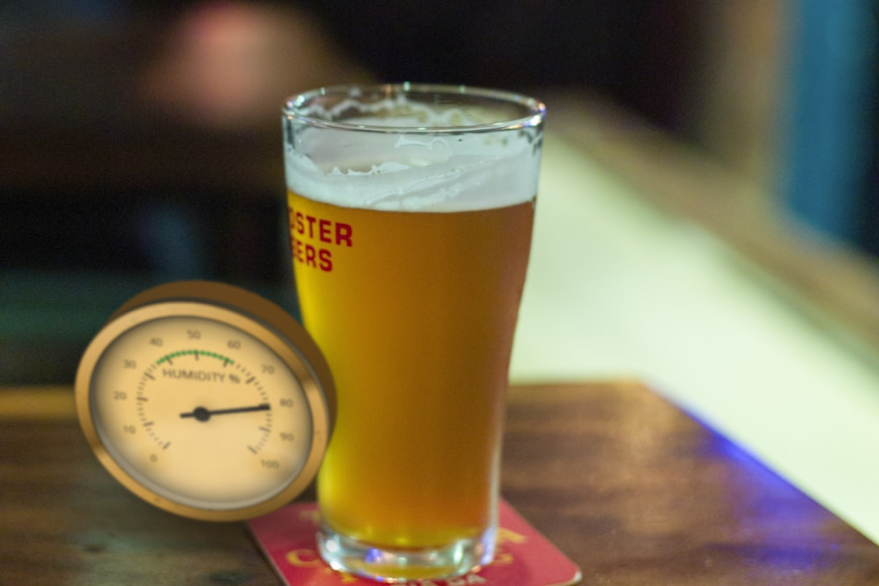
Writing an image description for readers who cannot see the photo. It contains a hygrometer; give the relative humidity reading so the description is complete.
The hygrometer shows 80 %
